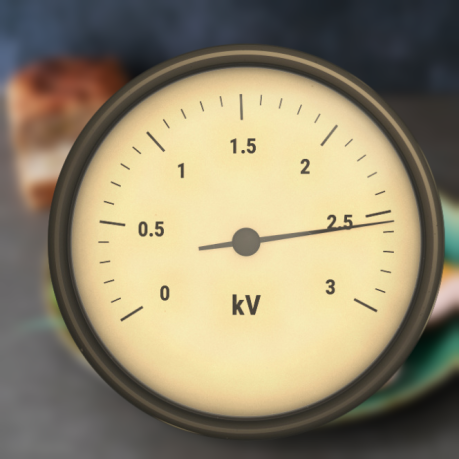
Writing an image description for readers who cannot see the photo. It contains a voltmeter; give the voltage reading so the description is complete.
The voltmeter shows 2.55 kV
